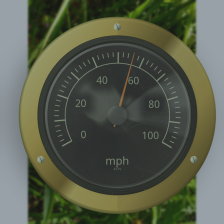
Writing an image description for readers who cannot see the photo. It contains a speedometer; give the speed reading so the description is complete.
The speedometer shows 56 mph
